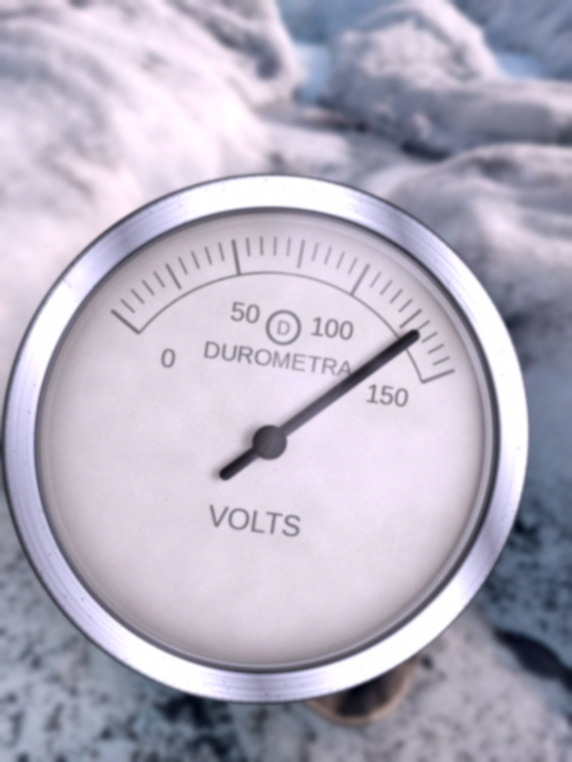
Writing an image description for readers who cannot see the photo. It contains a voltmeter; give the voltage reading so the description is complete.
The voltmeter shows 130 V
